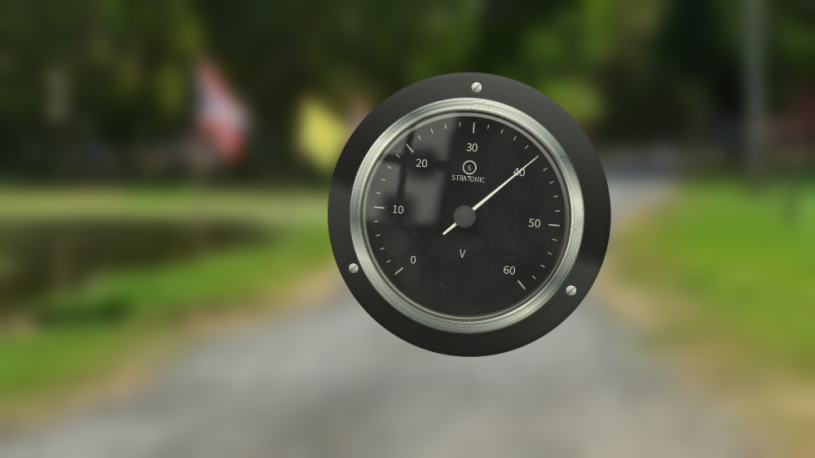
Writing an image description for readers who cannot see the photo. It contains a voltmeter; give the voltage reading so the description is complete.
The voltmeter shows 40 V
